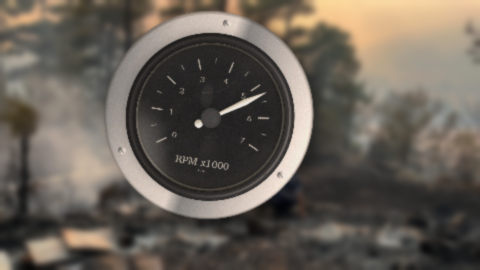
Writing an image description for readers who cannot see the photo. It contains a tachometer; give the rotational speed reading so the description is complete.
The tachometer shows 5250 rpm
